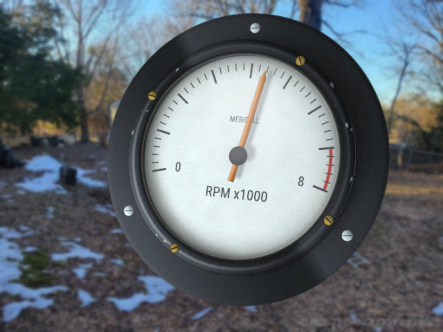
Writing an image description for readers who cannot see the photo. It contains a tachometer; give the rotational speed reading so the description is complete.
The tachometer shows 4400 rpm
